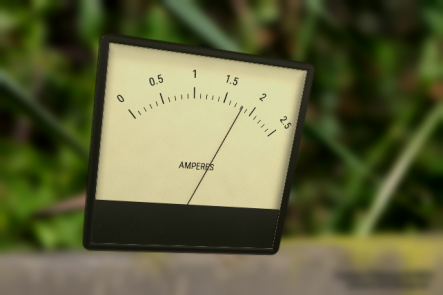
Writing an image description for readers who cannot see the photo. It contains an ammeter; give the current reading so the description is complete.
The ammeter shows 1.8 A
